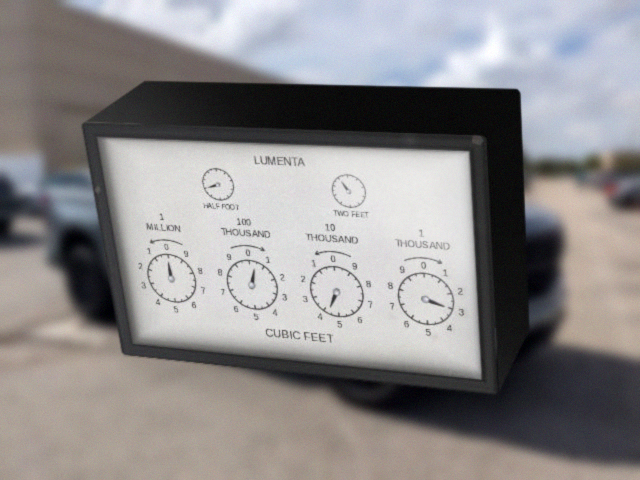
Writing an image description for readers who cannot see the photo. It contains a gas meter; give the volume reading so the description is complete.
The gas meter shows 4300 ft³
